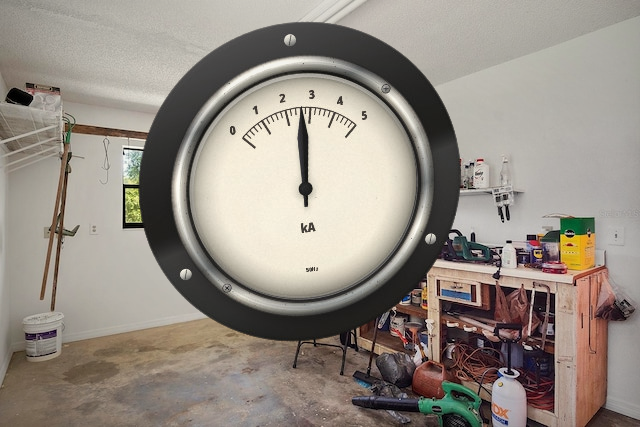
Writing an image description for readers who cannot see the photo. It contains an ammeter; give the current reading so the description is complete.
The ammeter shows 2.6 kA
